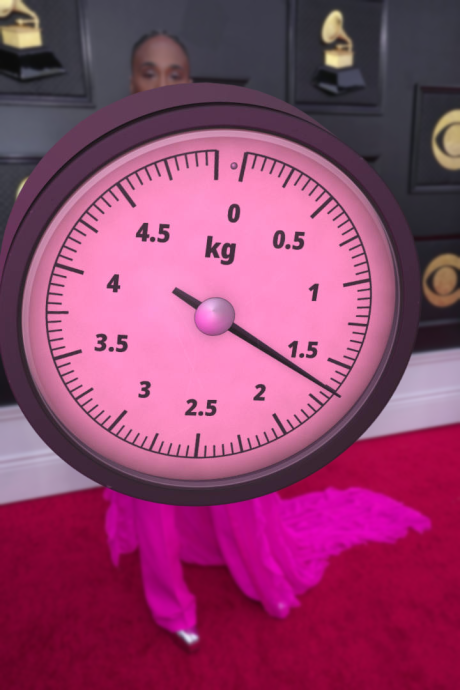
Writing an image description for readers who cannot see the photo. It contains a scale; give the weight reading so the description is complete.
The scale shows 1.65 kg
